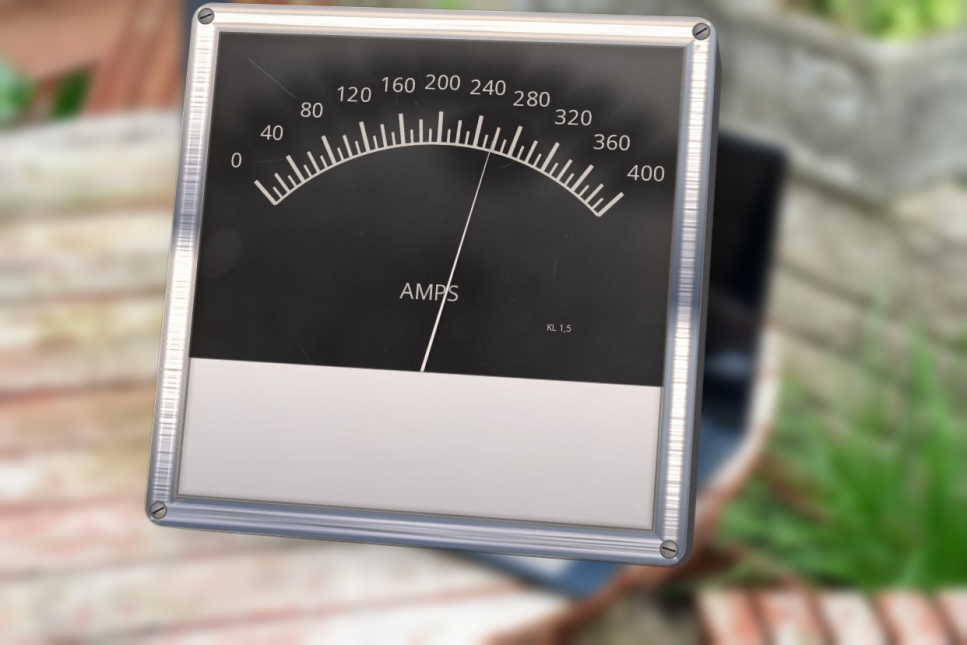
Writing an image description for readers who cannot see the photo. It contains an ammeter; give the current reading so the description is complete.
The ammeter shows 260 A
